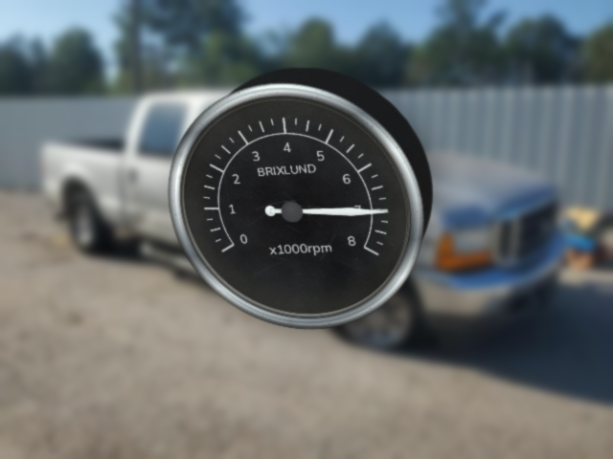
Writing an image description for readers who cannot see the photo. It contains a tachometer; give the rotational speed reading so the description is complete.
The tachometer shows 7000 rpm
